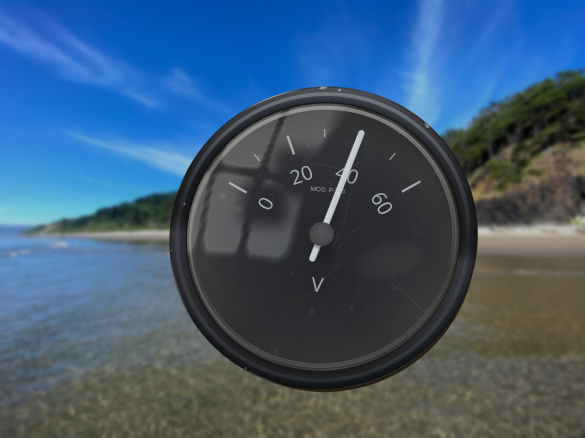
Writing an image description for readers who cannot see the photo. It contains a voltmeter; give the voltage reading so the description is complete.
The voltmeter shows 40 V
